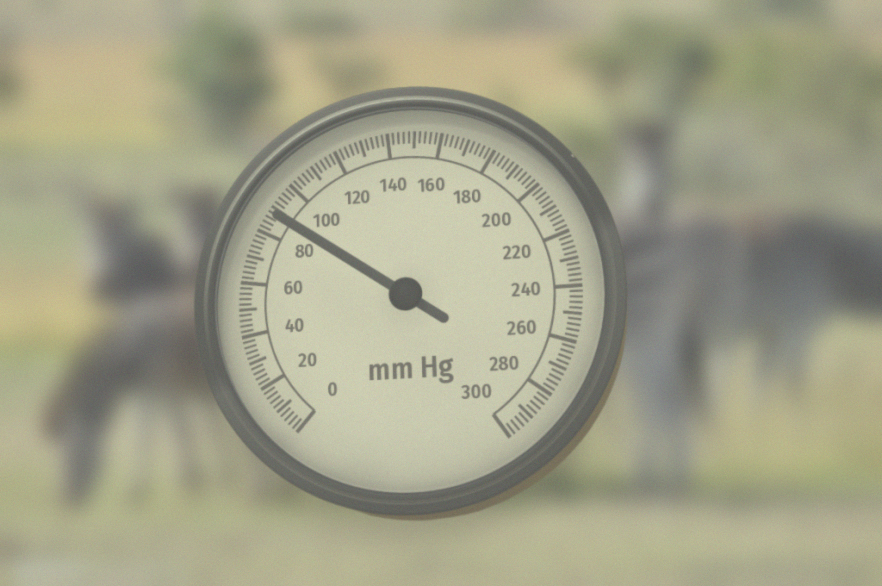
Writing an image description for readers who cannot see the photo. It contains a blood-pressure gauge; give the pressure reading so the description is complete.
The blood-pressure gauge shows 88 mmHg
